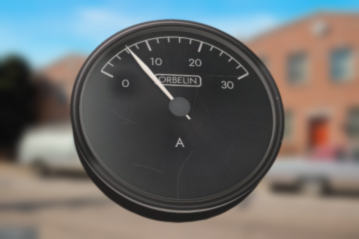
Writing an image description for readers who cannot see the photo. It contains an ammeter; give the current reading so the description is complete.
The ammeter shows 6 A
